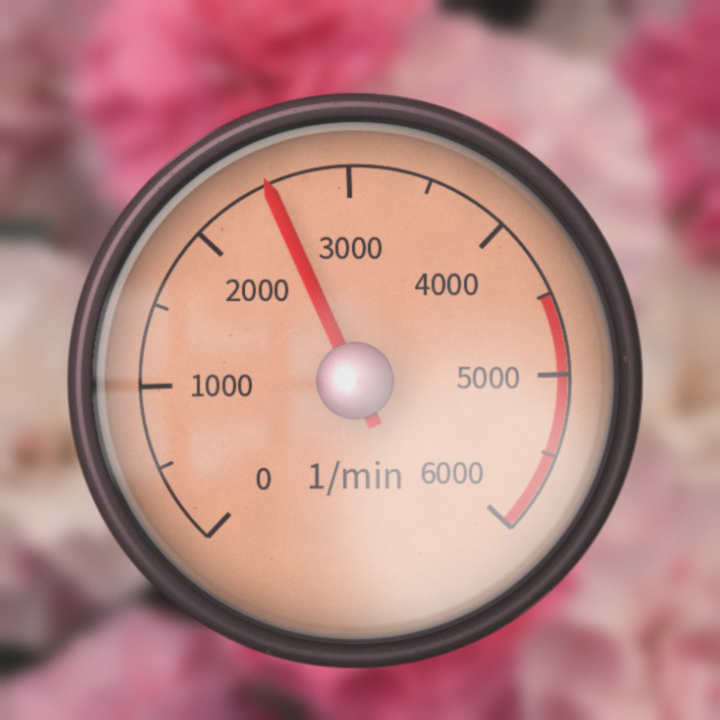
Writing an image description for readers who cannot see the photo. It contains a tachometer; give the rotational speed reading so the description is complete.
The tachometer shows 2500 rpm
